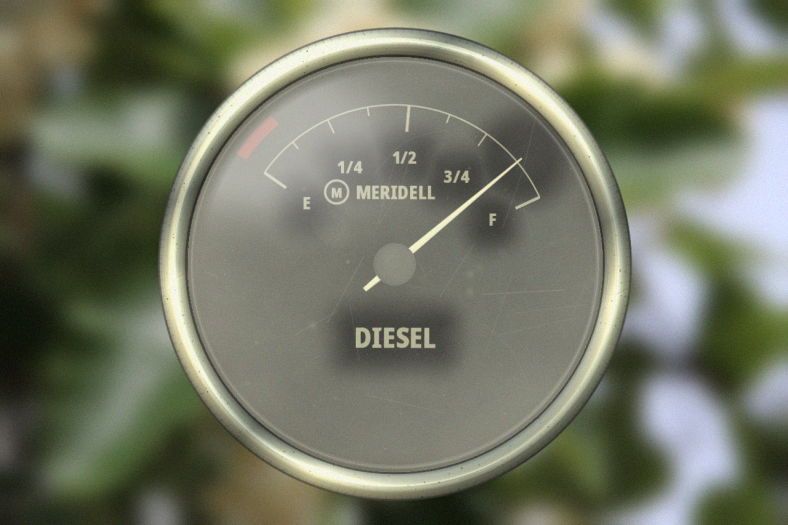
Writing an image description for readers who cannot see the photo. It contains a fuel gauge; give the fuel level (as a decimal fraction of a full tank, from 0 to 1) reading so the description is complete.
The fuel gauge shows 0.875
